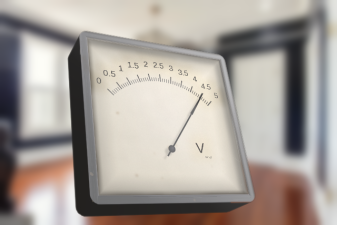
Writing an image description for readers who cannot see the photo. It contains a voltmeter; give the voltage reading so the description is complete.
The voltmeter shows 4.5 V
